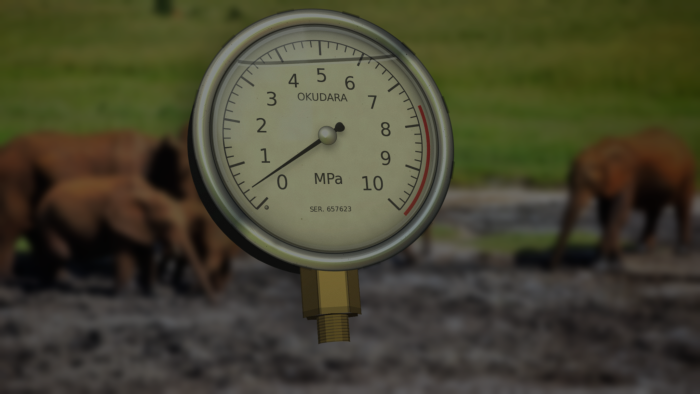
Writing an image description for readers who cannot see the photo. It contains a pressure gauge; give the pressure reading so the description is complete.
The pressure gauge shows 0.4 MPa
